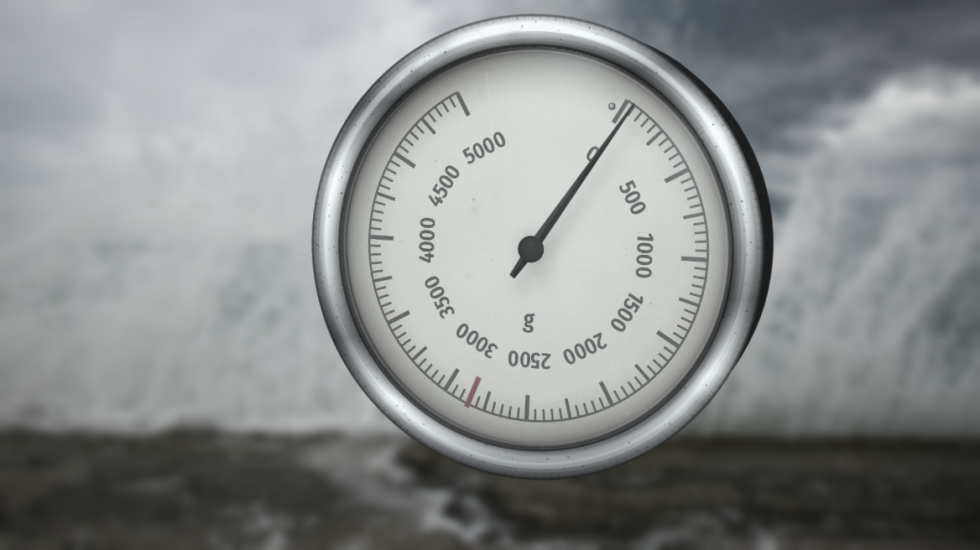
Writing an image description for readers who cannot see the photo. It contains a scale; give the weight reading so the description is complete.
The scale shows 50 g
